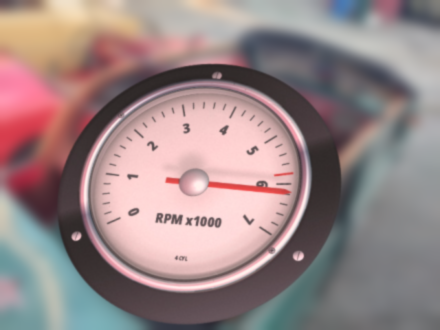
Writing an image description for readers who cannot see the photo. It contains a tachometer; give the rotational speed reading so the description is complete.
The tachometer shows 6200 rpm
